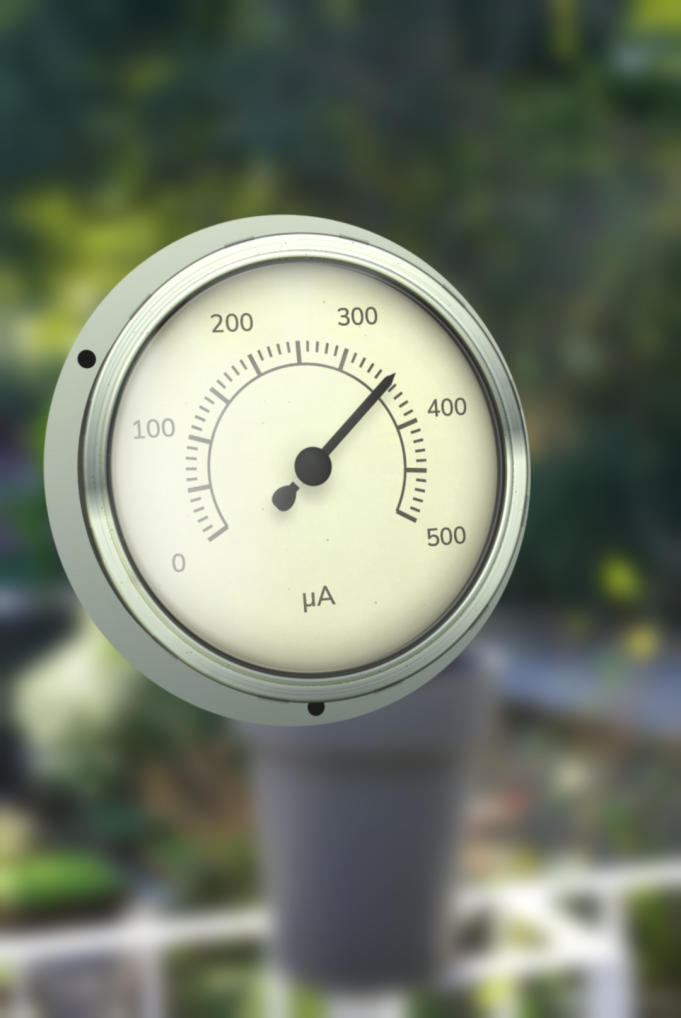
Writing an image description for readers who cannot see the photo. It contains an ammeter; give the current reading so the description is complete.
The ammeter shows 350 µA
